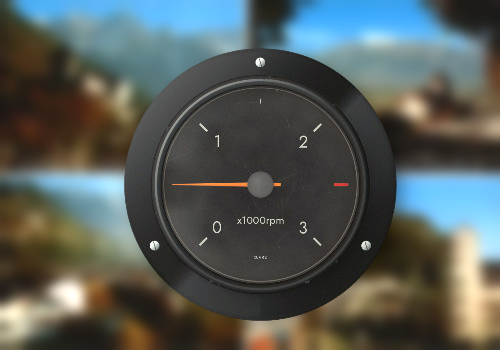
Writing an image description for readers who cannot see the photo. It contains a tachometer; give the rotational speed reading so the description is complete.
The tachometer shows 500 rpm
